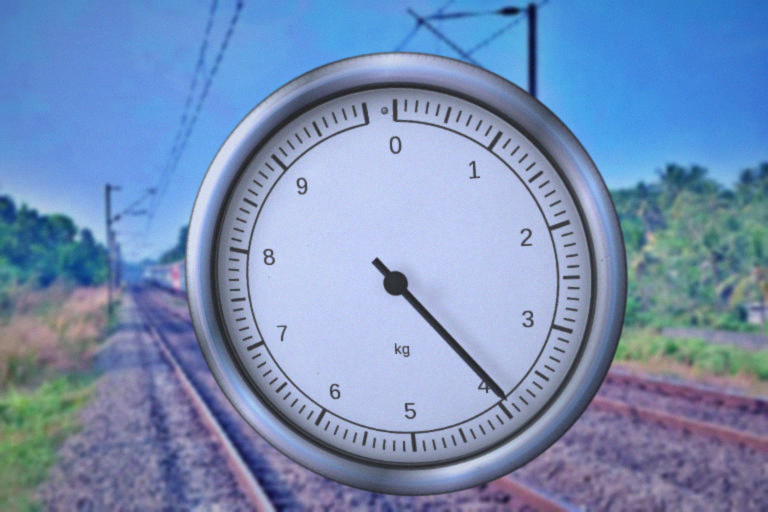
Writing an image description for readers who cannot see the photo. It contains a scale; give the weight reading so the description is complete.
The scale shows 3.9 kg
